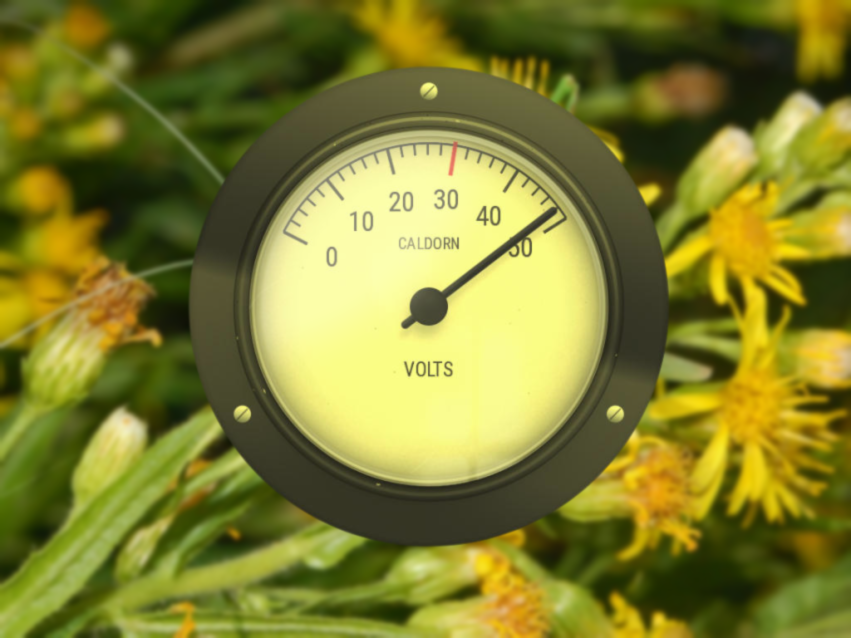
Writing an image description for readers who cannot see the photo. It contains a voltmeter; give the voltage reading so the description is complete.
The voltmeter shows 48 V
